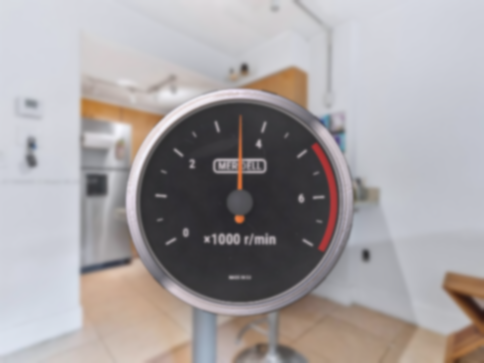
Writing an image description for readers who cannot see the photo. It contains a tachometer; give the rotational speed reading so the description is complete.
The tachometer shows 3500 rpm
